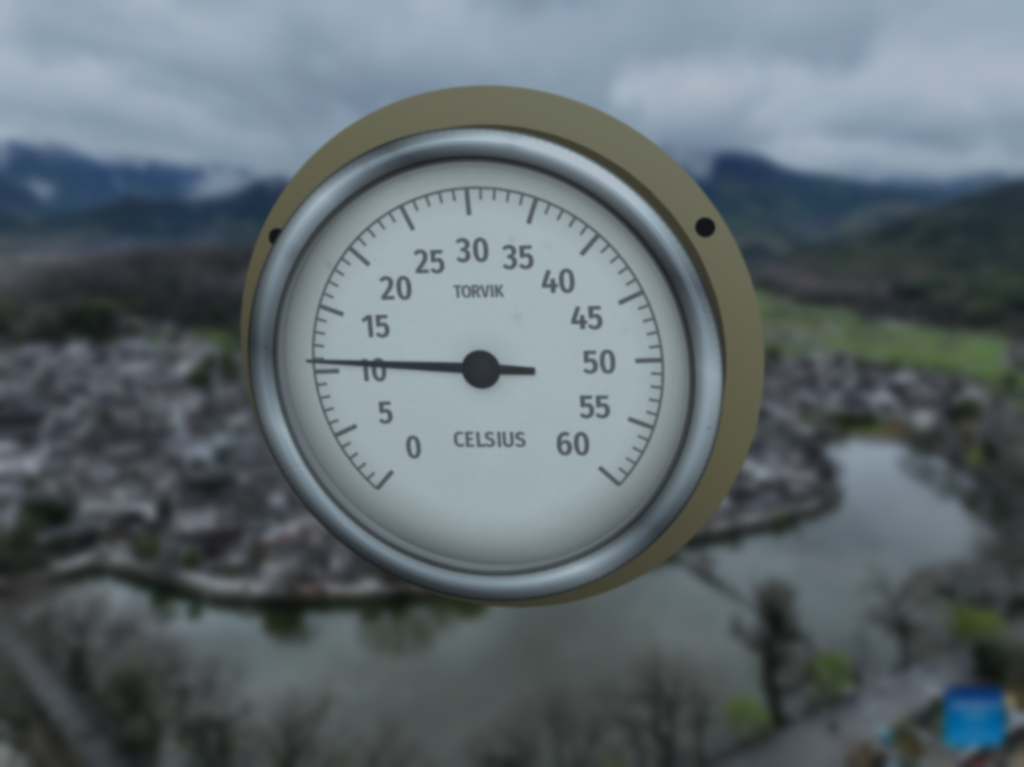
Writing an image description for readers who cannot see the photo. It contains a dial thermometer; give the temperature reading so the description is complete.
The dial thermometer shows 11 °C
